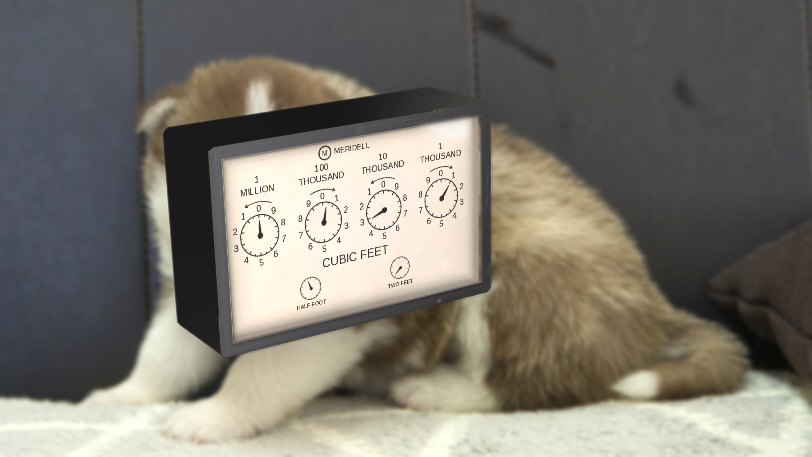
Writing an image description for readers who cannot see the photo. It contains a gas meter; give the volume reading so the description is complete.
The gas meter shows 3100 ft³
